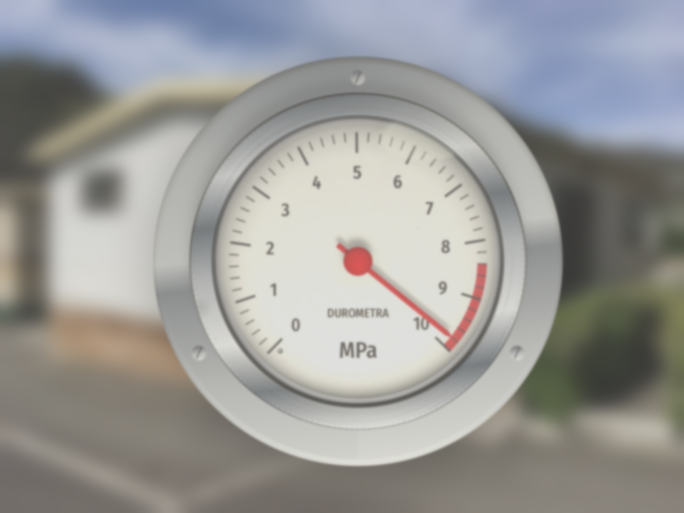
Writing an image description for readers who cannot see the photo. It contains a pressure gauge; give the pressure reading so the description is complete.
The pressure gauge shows 9.8 MPa
